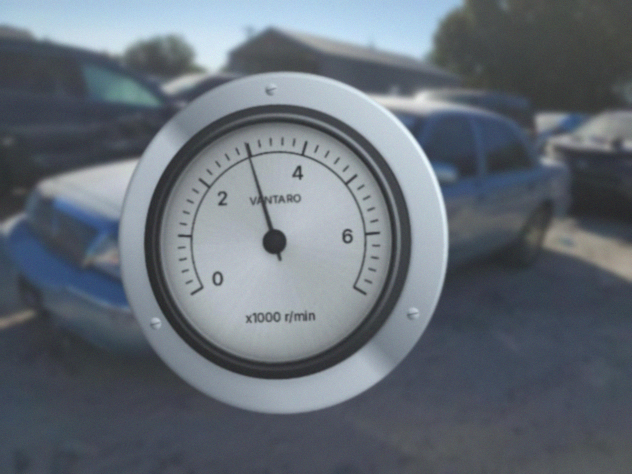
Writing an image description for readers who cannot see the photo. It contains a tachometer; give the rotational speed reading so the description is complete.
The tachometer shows 3000 rpm
